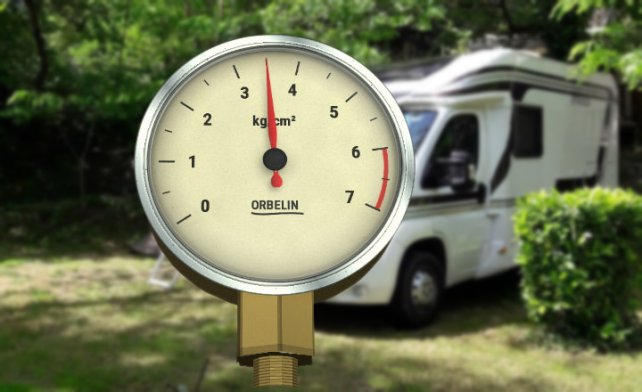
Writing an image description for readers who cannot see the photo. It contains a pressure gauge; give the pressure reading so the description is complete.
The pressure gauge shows 3.5 kg/cm²
